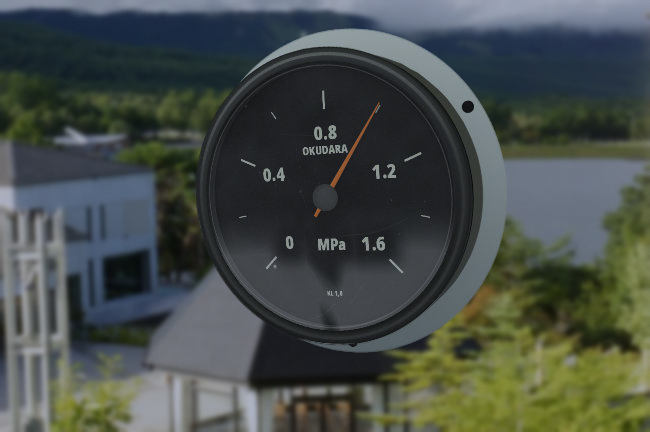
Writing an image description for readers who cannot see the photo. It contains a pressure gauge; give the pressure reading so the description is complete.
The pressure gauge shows 1 MPa
